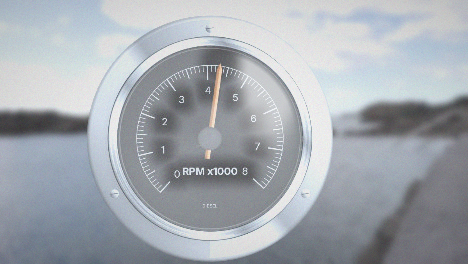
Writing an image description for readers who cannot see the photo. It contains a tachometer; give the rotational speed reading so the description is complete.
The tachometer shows 4300 rpm
